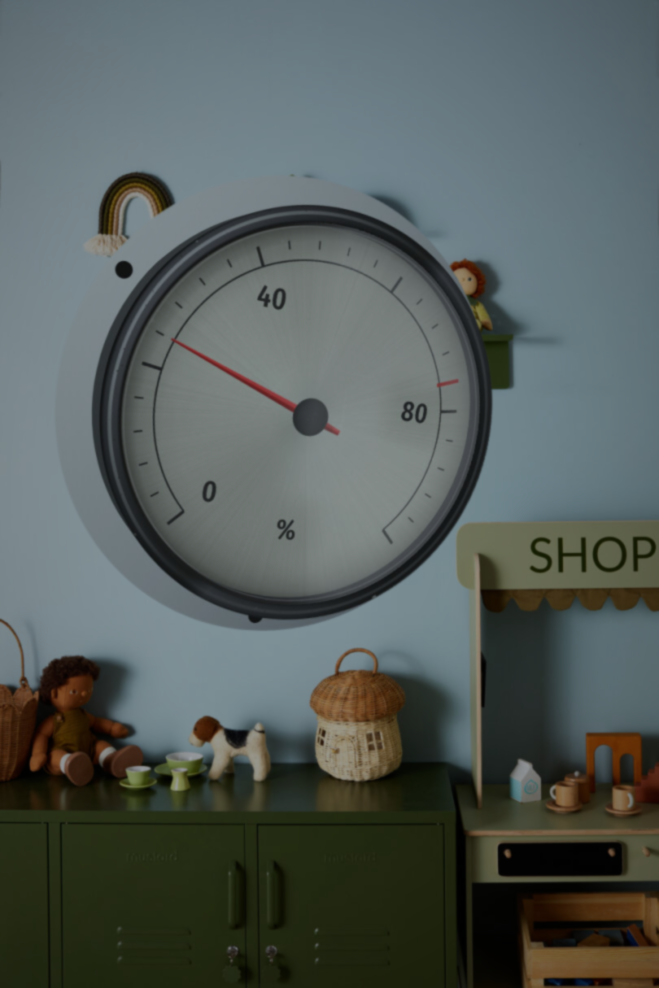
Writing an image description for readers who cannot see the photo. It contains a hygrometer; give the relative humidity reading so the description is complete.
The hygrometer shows 24 %
